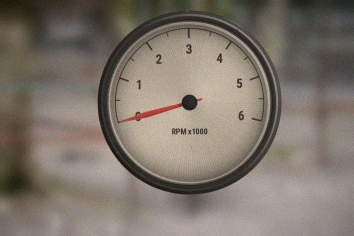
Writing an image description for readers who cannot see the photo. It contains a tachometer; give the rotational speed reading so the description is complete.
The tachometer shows 0 rpm
